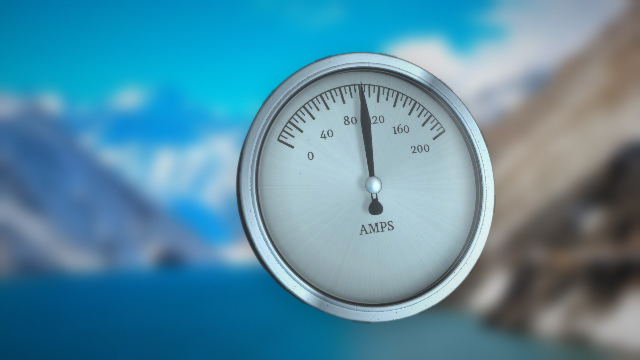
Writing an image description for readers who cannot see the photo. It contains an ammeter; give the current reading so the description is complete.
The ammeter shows 100 A
